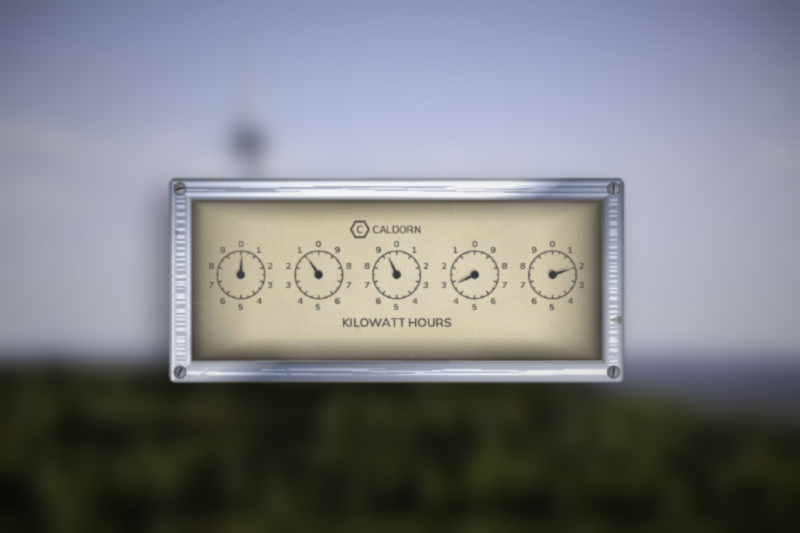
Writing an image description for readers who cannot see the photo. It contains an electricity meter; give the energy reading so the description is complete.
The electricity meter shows 932 kWh
